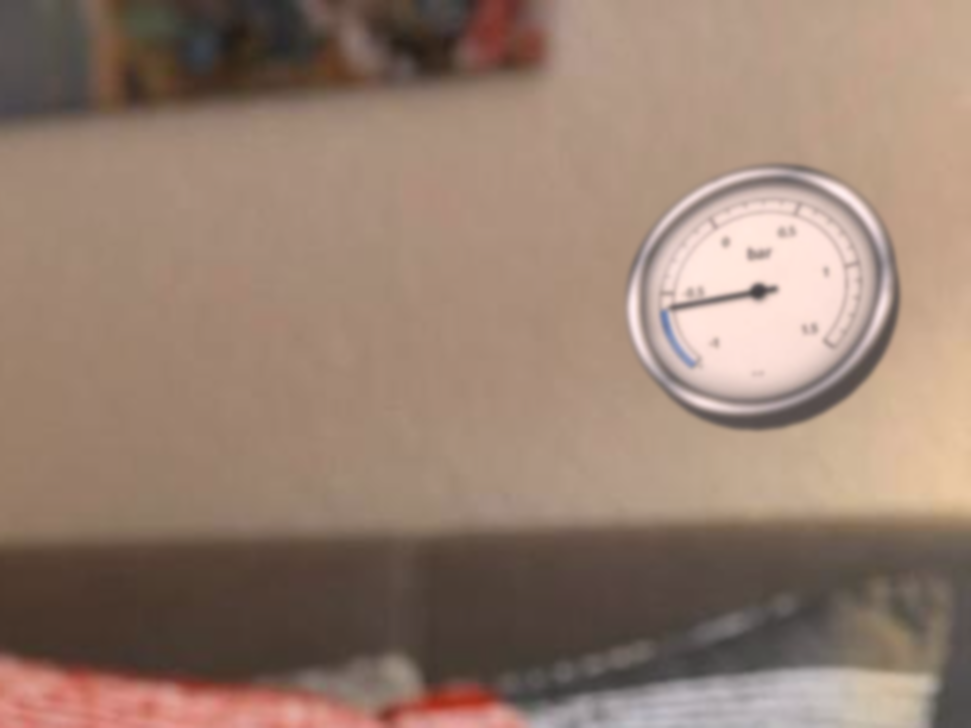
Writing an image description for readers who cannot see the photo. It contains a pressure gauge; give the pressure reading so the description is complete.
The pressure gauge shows -0.6 bar
